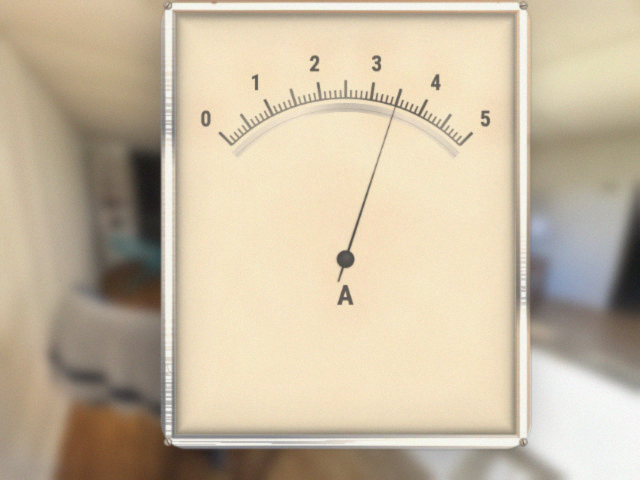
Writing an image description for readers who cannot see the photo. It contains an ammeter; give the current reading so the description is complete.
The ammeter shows 3.5 A
